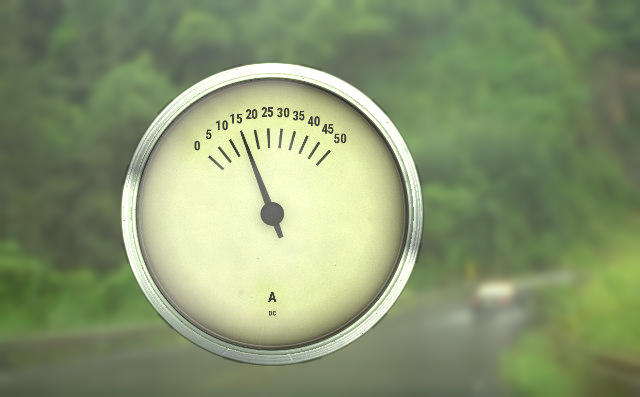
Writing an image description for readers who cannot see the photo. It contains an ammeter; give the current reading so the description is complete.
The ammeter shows 15 A
